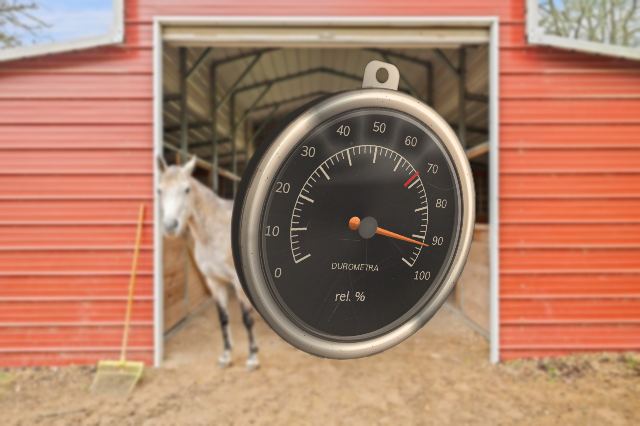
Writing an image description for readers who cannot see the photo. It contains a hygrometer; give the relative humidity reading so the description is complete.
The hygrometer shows 92 %
